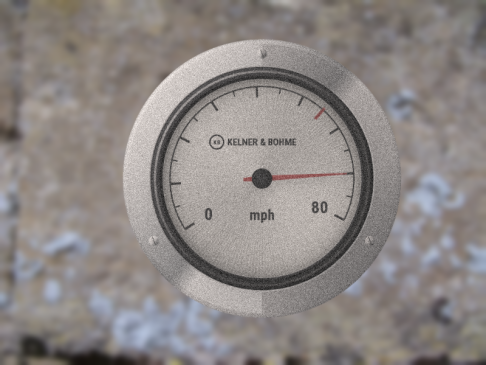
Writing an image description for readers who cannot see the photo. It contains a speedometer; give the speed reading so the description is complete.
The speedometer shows 70 mph
